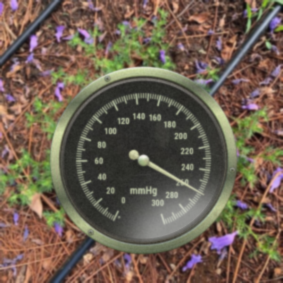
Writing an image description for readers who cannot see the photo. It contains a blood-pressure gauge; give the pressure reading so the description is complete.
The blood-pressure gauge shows 260 mmHg
